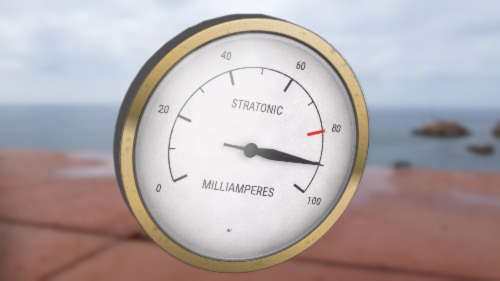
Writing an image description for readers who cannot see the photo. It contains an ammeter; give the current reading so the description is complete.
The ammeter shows 90 mA
